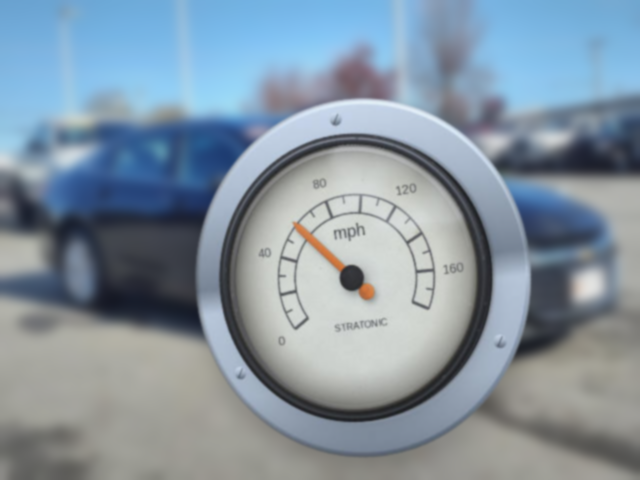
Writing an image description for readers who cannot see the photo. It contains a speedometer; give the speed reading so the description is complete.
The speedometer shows 60 mph
